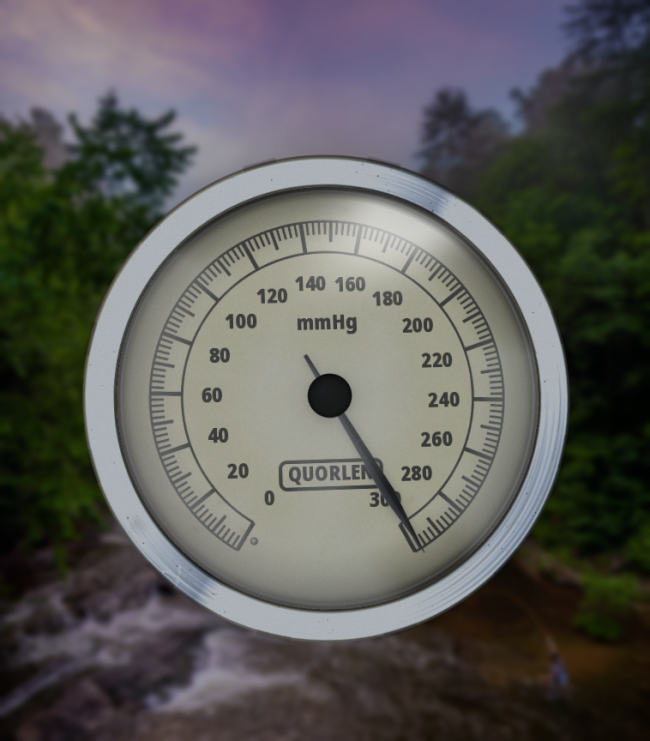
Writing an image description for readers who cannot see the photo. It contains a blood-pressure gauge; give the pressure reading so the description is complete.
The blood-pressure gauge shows 298 mmHg
